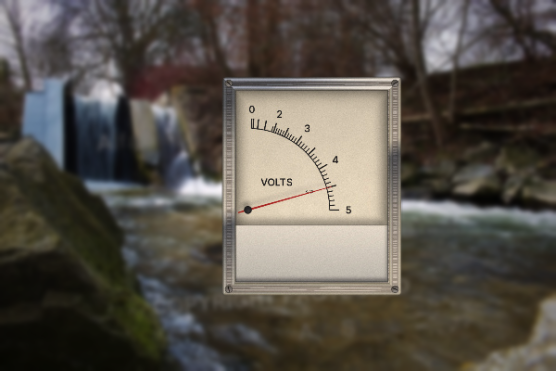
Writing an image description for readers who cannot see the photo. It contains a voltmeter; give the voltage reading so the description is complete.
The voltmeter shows 4.5 V
